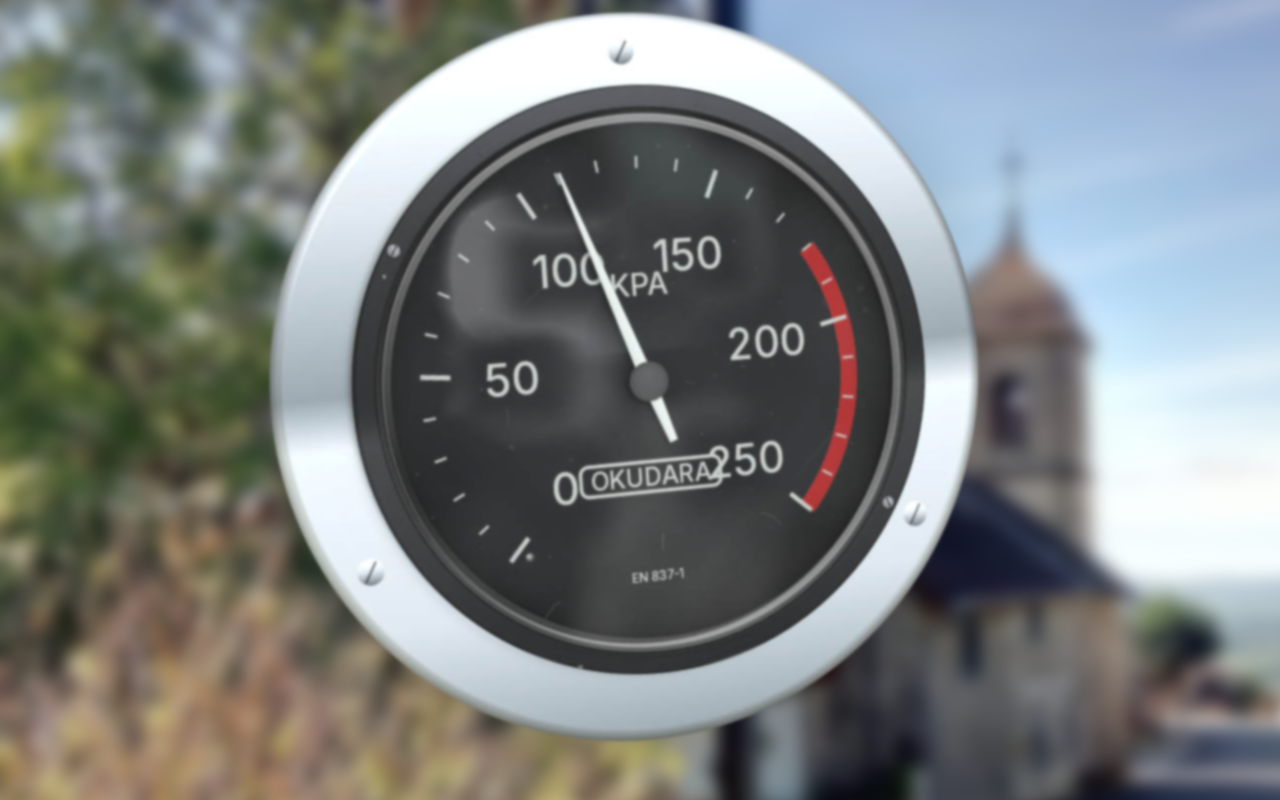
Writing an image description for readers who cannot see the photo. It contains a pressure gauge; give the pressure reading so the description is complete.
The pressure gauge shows 110 kPa
